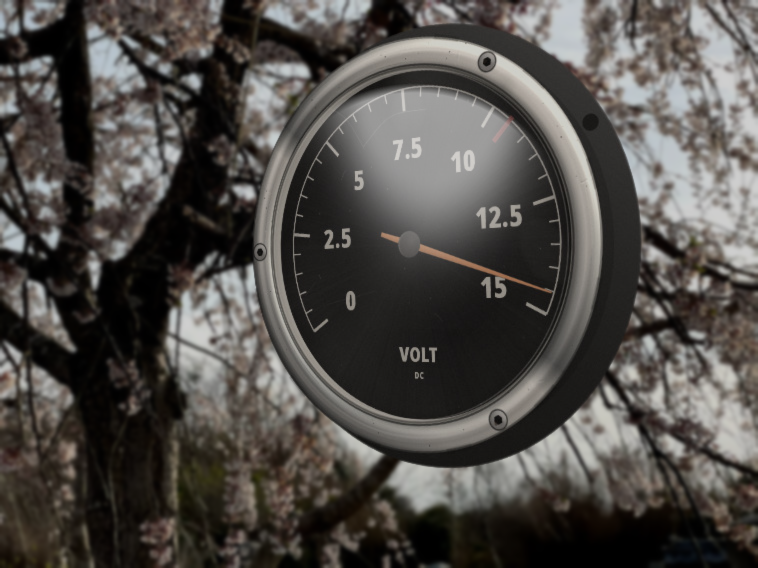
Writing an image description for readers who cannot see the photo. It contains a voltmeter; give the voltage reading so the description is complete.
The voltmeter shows 14.5 V
